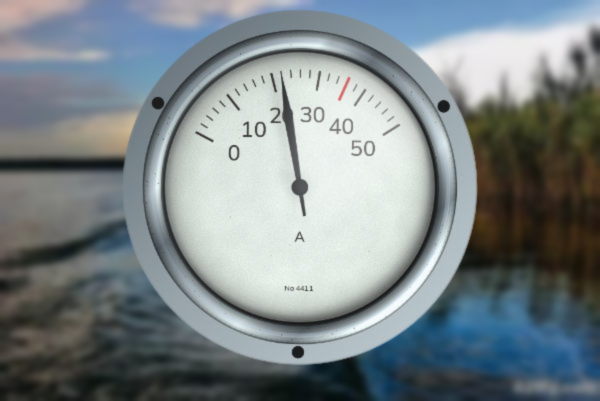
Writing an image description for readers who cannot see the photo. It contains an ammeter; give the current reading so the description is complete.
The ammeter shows 22 A
